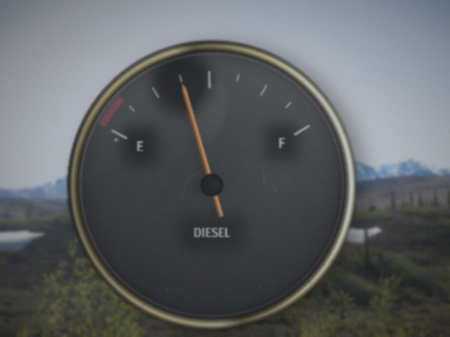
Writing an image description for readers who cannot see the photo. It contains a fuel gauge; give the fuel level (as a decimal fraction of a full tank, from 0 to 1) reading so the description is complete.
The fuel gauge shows 0.375
